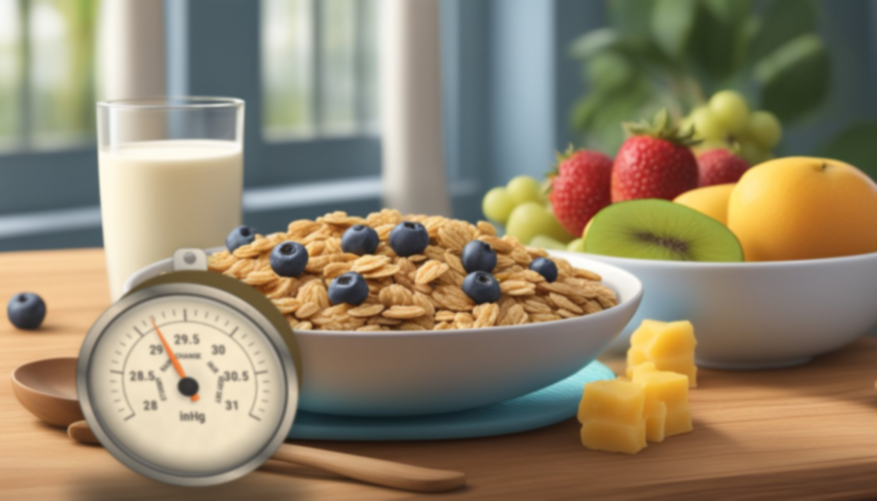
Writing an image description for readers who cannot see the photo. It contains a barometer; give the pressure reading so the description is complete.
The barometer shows 29.2 inHg
